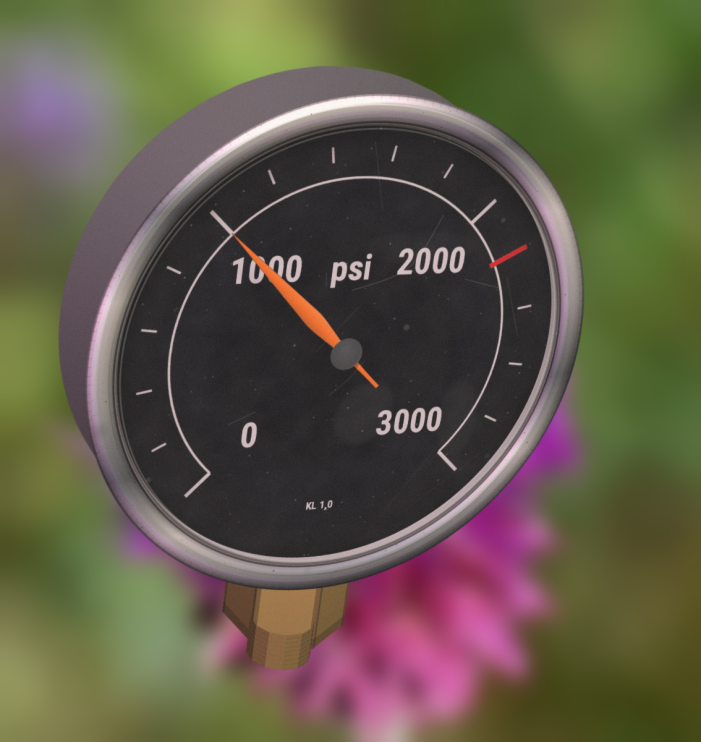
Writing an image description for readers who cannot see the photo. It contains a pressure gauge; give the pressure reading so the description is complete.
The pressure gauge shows 1000 psi
